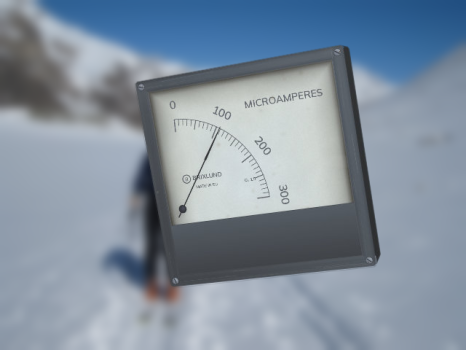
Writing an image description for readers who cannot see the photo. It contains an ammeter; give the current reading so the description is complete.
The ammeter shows 110 µA
